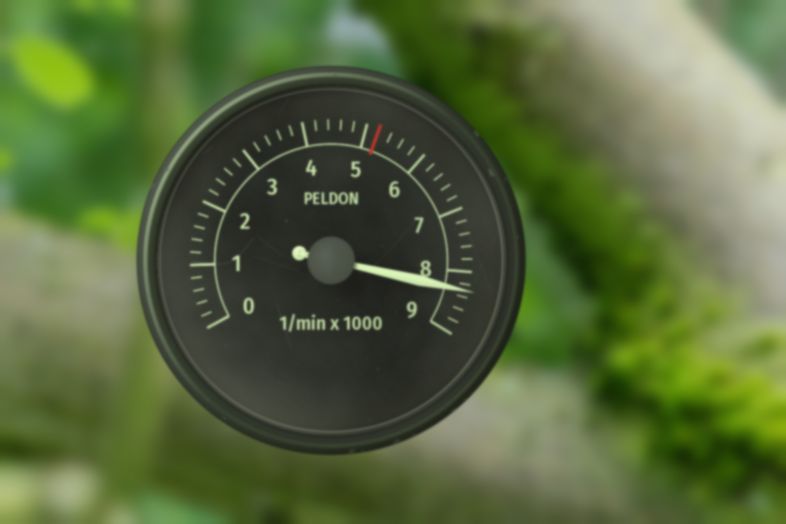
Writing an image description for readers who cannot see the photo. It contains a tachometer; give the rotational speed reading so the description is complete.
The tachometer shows 8300 rpm
